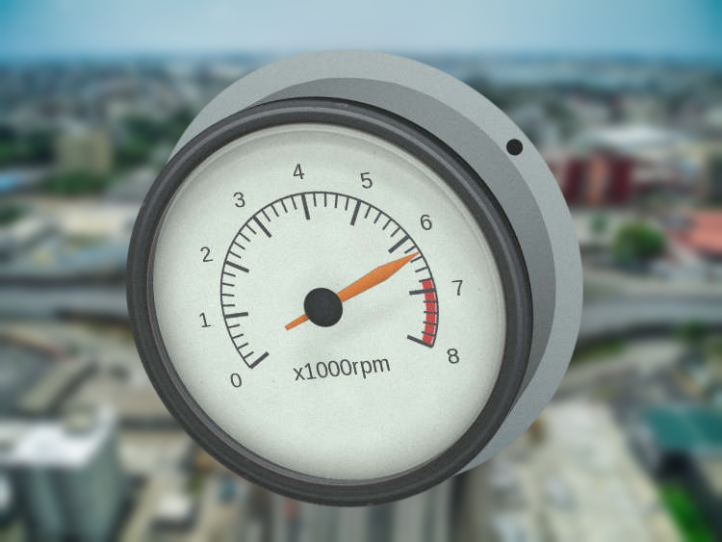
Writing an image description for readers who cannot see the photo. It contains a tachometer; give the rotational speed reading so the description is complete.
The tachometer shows 6300 rpm
